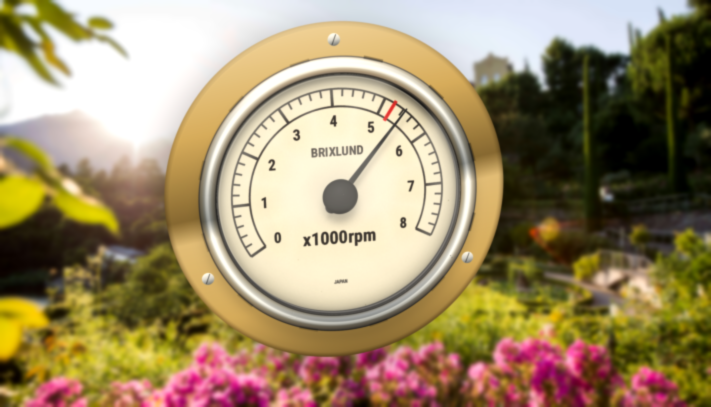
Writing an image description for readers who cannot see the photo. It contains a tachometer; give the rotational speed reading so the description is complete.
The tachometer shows 5400 rpm
